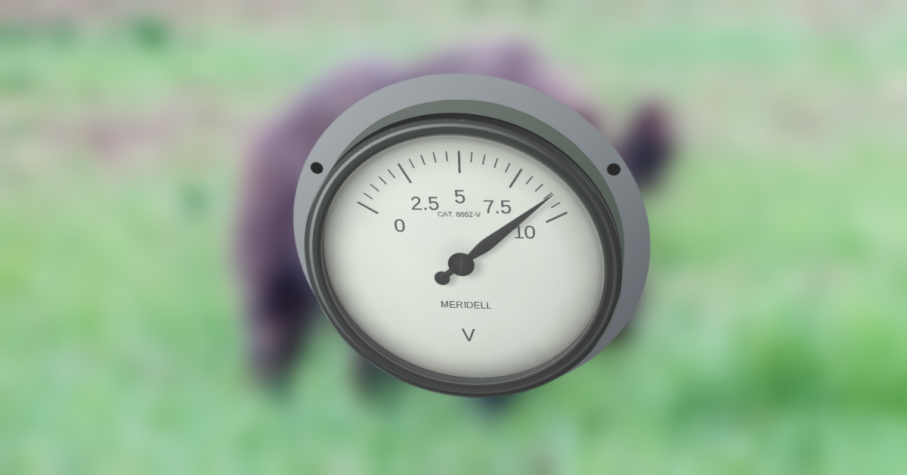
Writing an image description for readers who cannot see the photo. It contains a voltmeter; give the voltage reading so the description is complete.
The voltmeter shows 9 V
